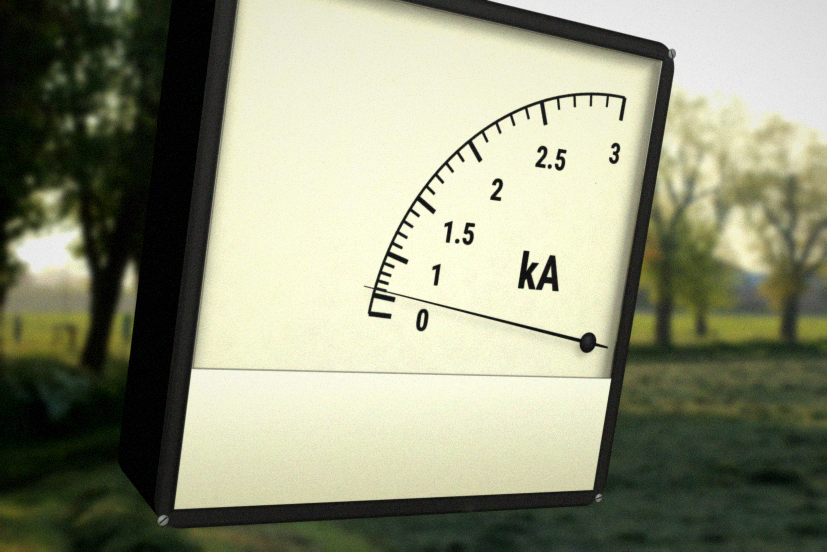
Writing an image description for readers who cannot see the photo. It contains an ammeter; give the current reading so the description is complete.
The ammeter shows 0.6 kA
